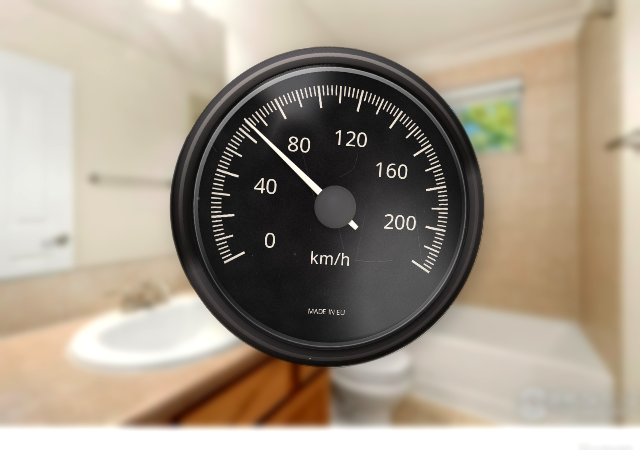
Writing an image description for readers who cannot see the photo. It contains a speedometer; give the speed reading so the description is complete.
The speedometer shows 64 km/h
